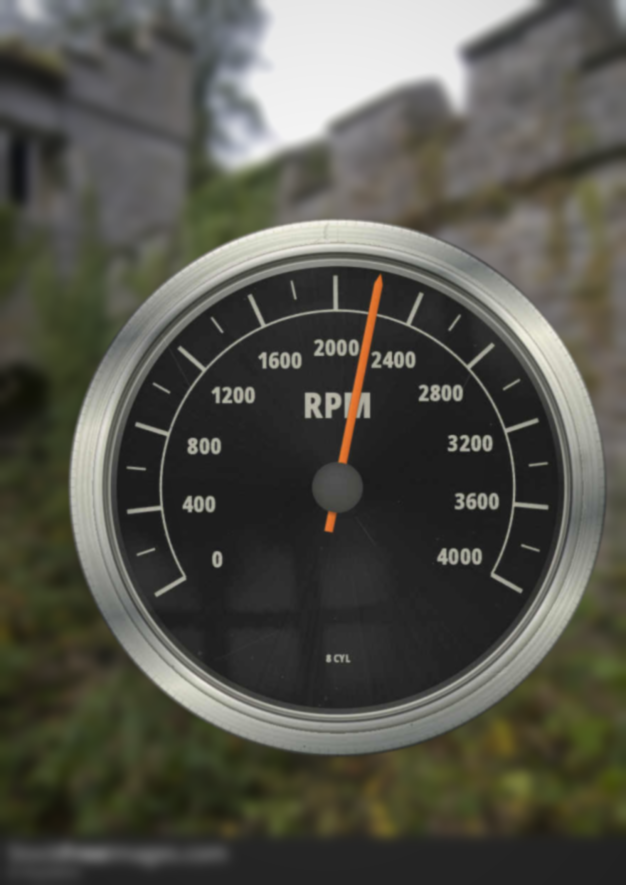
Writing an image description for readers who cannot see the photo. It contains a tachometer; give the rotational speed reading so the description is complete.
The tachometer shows 2200 rpm
